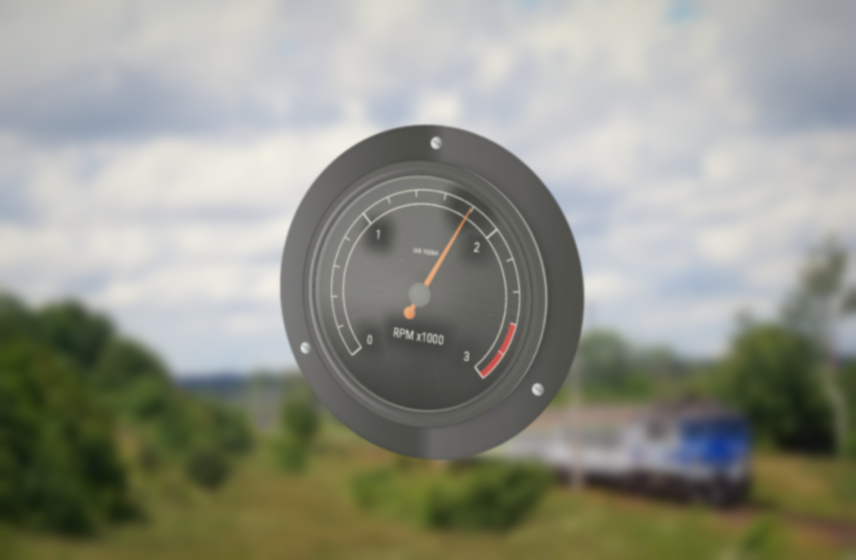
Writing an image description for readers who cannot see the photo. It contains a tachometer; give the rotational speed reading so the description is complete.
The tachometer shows 1800 rpm
